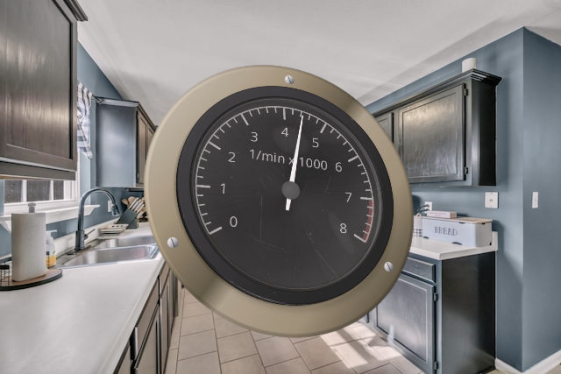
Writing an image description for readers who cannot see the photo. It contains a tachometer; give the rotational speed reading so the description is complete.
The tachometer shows 4400 rpm
